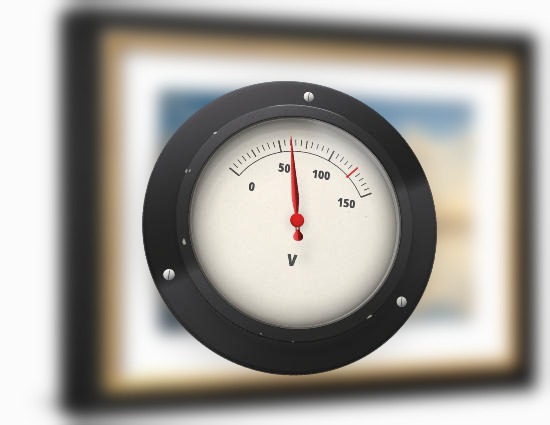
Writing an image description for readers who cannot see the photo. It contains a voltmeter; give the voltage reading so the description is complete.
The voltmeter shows 60 V
